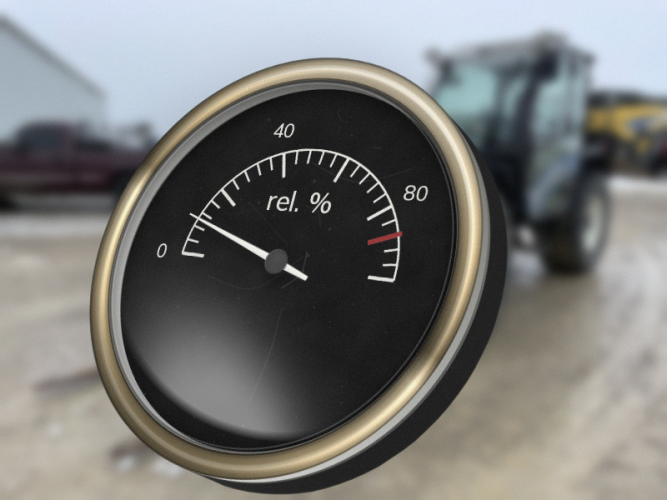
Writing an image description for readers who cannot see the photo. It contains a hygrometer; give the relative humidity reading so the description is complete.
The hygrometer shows 10 %
